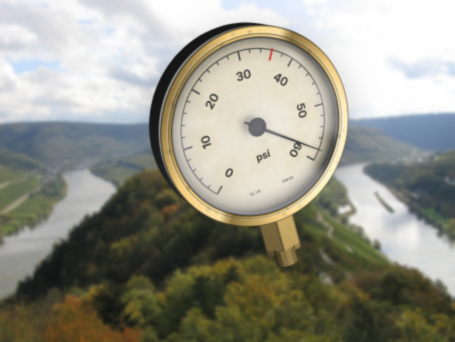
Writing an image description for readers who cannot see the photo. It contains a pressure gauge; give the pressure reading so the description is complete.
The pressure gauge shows 58 psi
